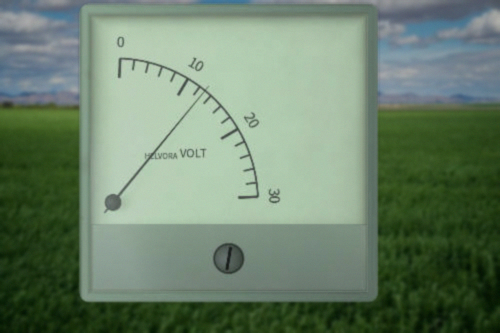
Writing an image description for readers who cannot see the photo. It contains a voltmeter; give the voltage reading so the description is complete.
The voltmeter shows 13 V
